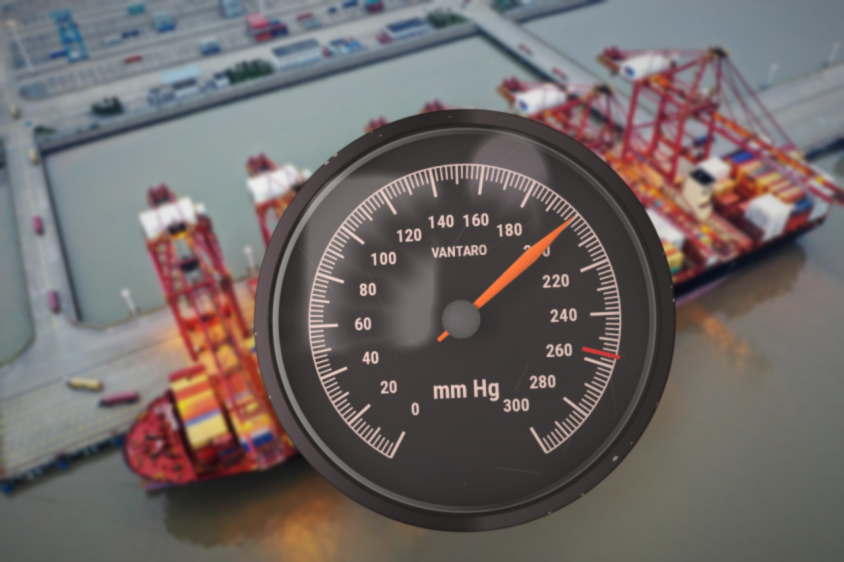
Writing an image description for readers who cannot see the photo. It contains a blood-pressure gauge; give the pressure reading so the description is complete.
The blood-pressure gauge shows 200 mmHg
